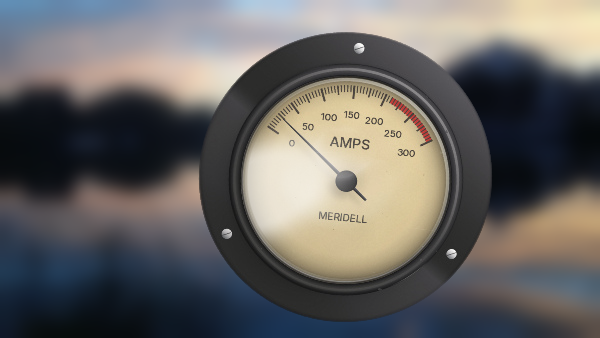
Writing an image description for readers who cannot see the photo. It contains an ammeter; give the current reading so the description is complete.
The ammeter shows 25 A
